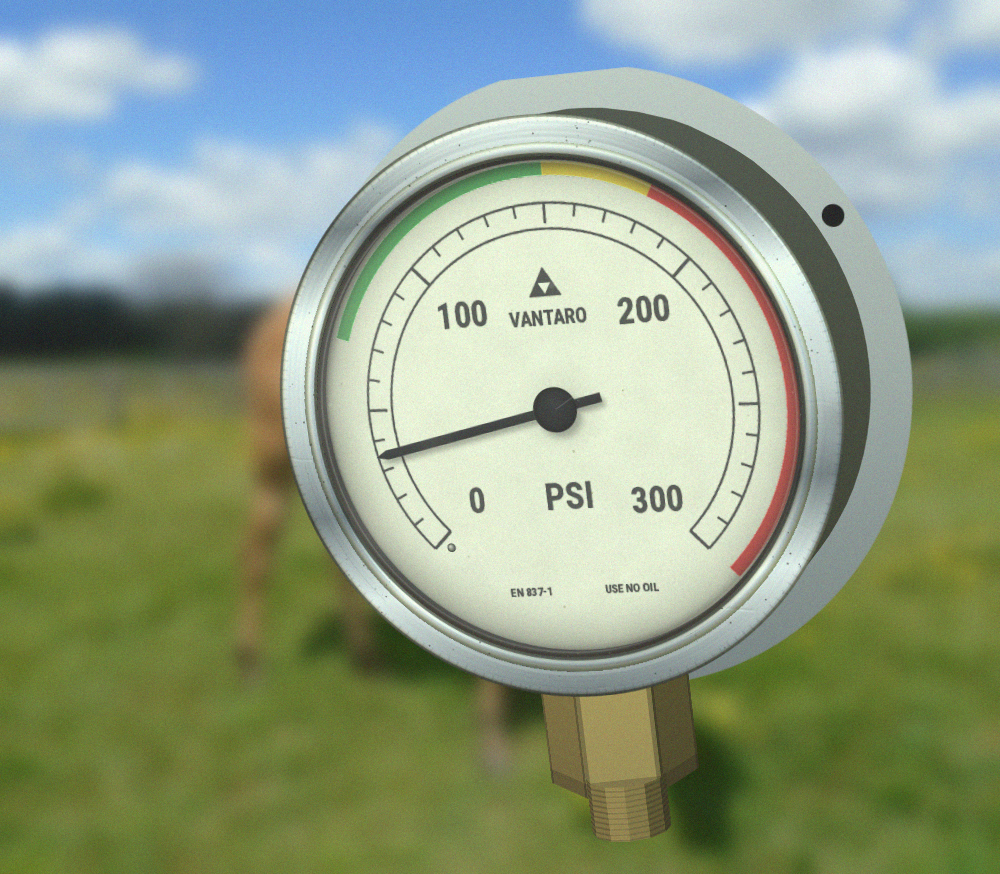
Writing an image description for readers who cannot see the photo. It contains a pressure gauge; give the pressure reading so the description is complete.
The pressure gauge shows 35 psi
